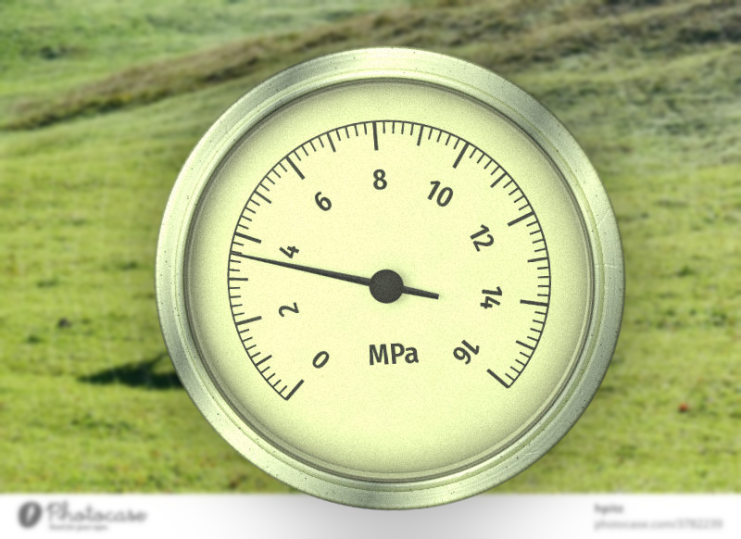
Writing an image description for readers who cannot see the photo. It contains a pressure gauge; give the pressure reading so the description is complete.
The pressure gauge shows 3.6 MPa
